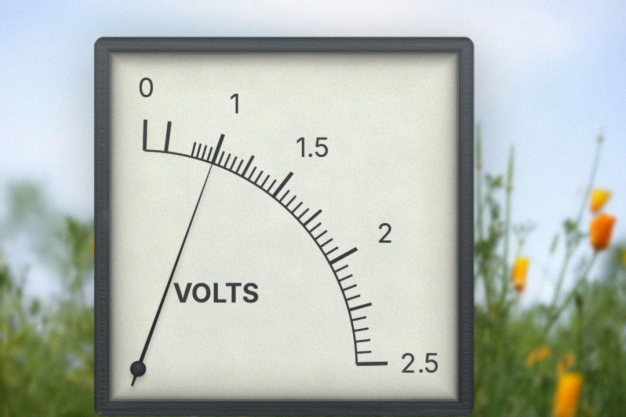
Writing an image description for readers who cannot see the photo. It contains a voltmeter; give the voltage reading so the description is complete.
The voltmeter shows 1 V
